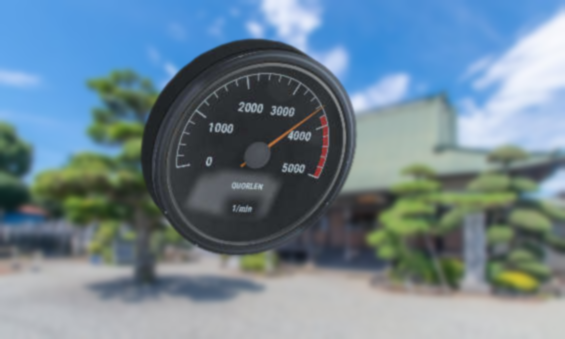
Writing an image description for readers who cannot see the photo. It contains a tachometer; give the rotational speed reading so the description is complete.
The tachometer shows 3600 rpm
